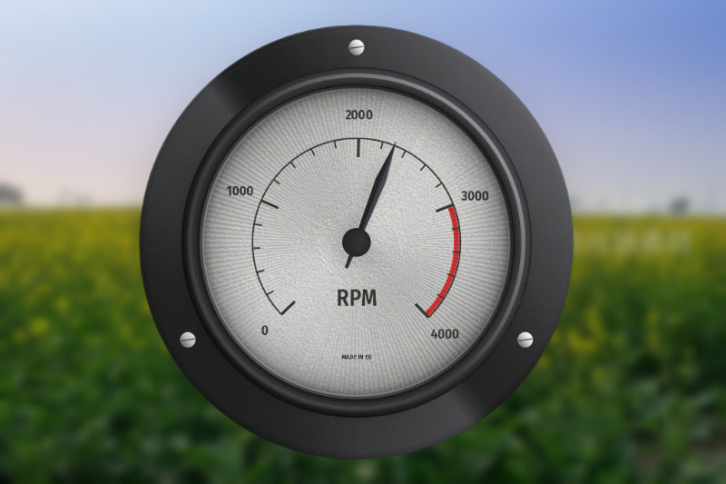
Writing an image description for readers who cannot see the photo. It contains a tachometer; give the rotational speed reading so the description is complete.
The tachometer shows 2300 rpm
